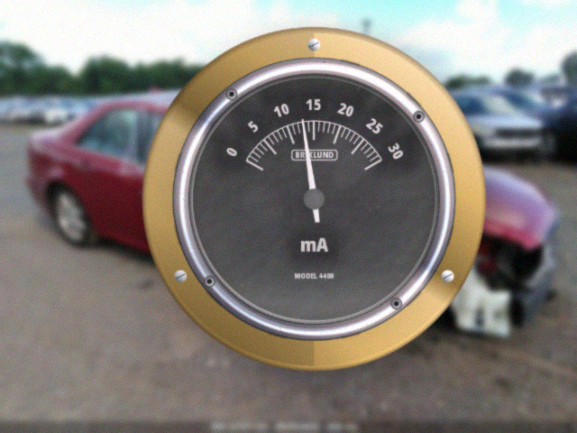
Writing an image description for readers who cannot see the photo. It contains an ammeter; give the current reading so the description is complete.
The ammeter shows 13 mA
